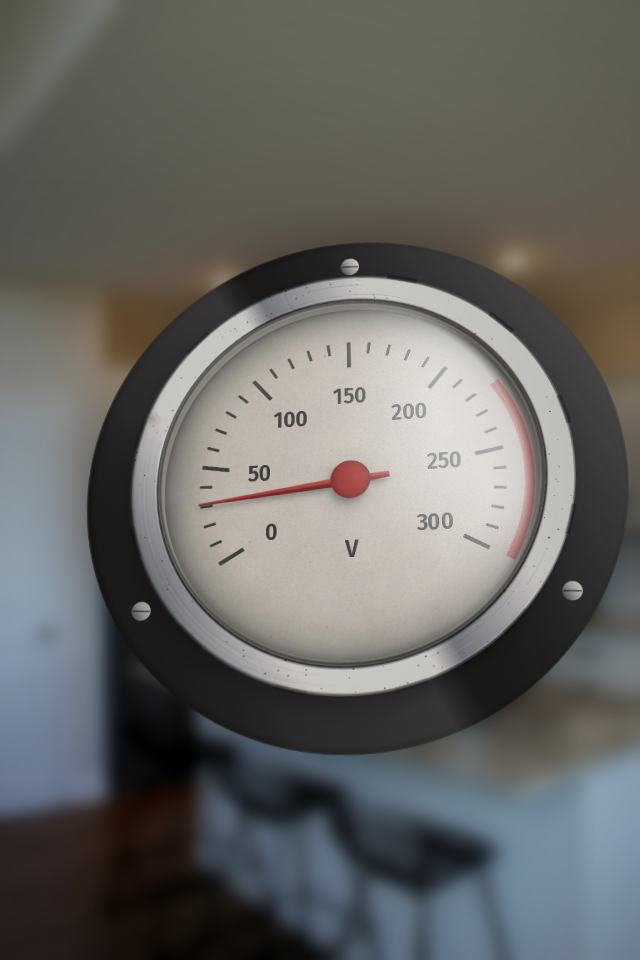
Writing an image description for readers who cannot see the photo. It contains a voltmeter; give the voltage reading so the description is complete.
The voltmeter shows 30 V
